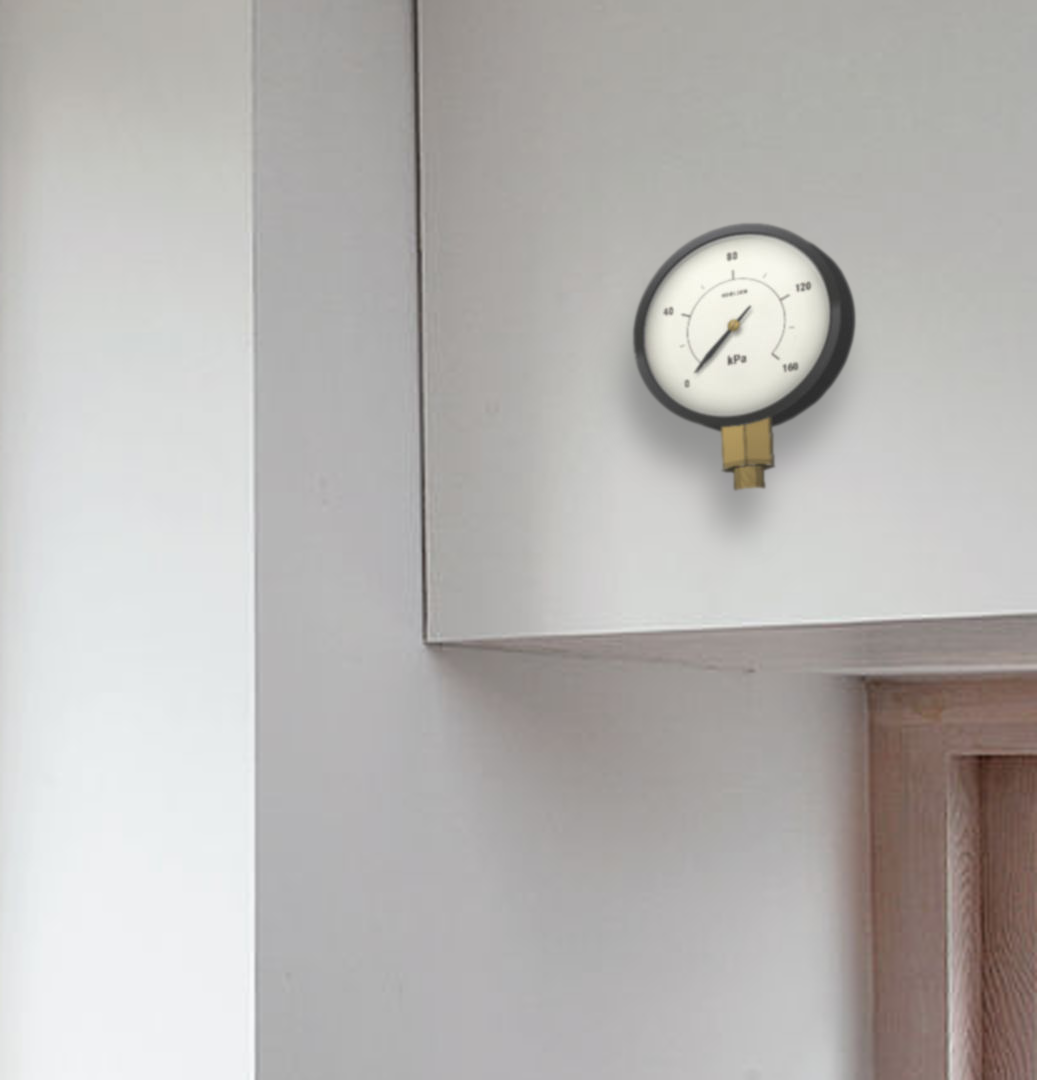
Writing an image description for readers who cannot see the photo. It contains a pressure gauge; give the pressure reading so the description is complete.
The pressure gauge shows 0 kPa
